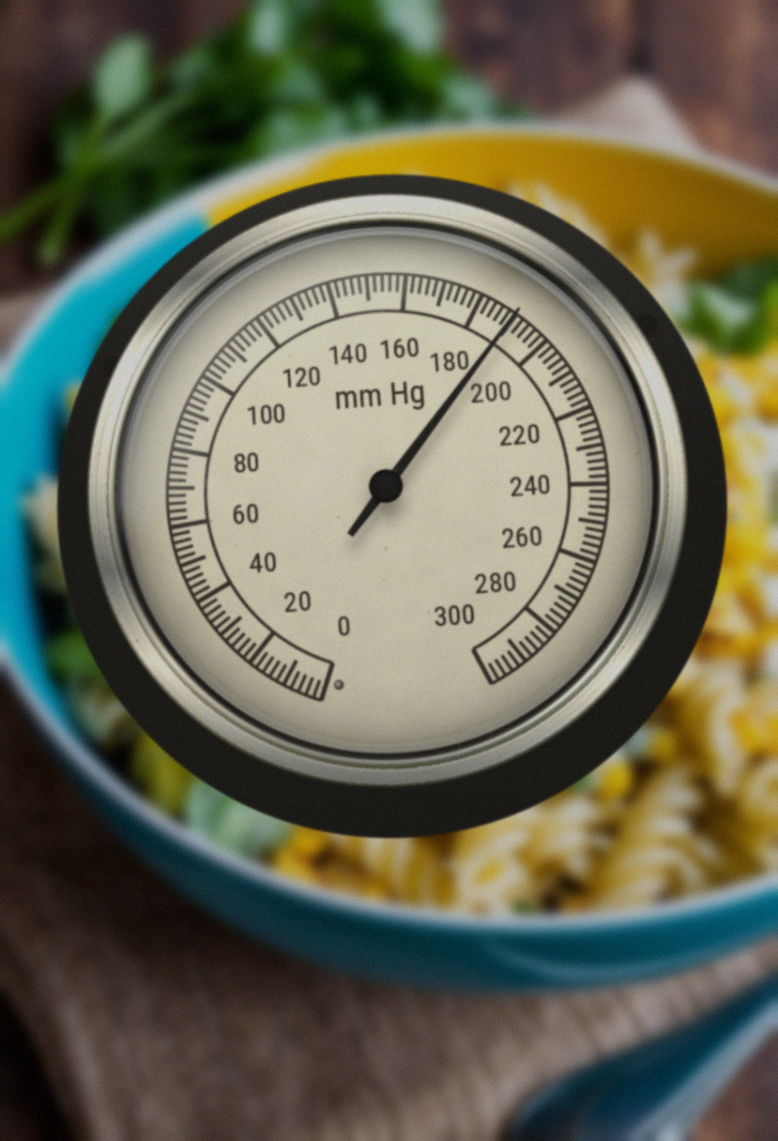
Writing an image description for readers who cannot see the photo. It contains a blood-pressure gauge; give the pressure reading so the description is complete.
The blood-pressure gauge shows 190 mmHg
